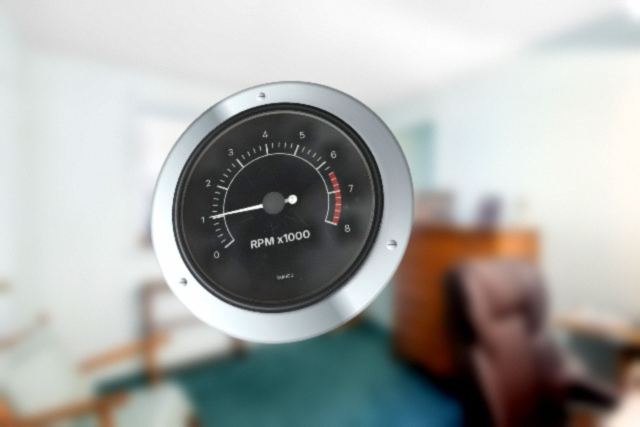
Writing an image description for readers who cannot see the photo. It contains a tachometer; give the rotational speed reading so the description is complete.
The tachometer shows 1000 rpm
